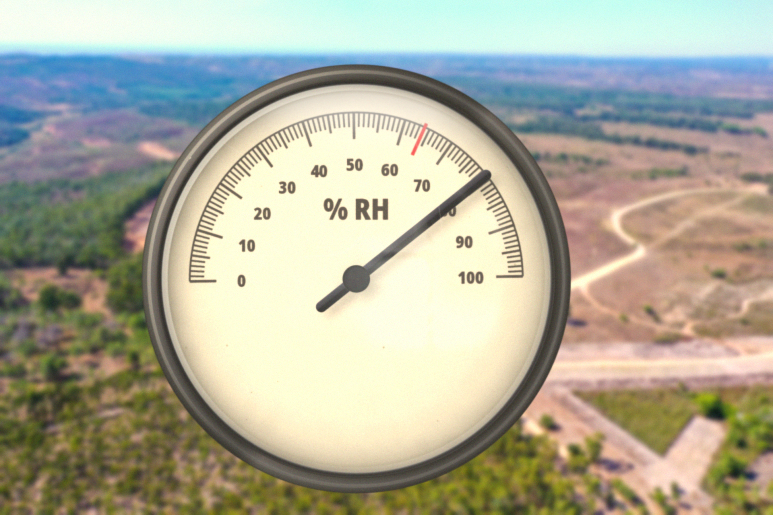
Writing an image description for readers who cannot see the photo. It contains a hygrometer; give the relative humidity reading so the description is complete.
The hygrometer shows 79 %
